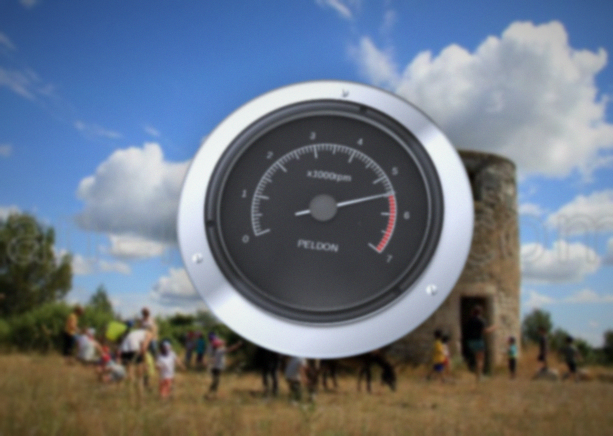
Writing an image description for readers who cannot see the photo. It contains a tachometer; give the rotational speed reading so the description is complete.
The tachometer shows 5500 rpm
